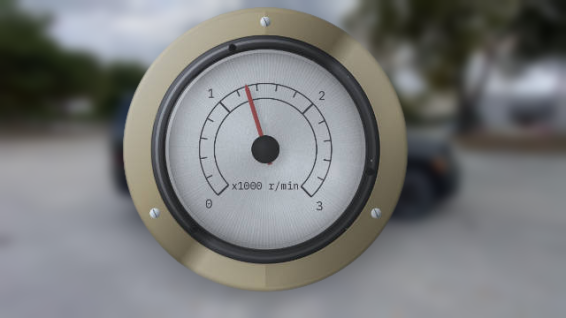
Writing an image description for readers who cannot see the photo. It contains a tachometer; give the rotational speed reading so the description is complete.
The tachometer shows 1300 rpm
